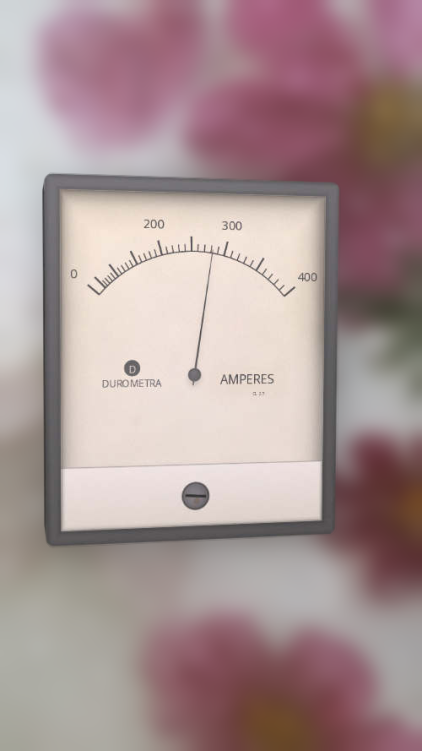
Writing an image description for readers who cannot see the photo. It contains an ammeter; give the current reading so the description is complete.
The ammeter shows 280 A
